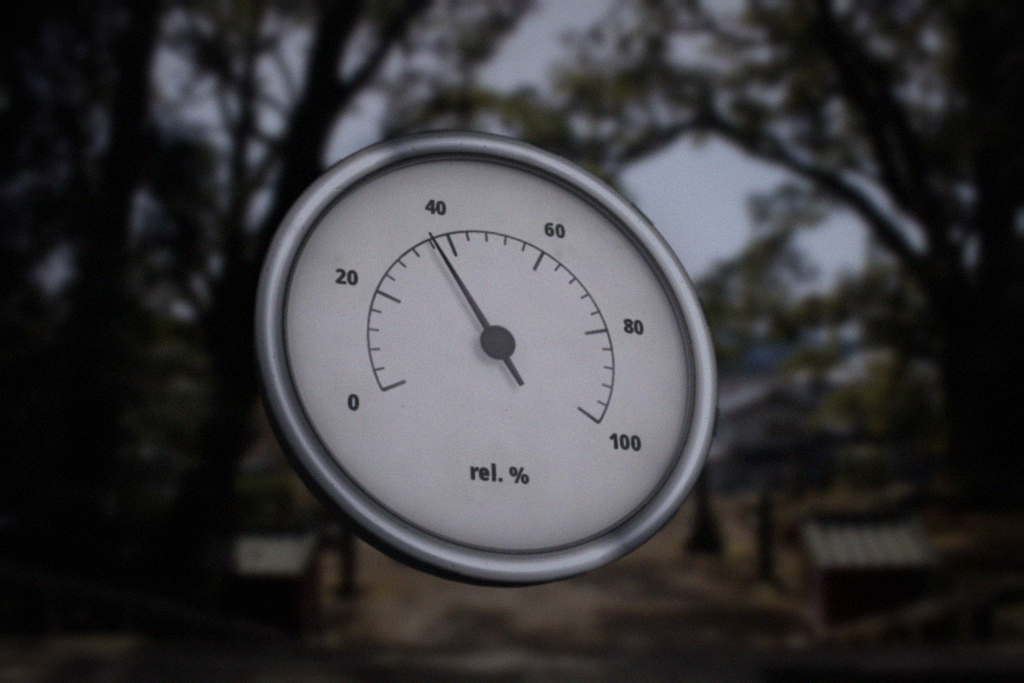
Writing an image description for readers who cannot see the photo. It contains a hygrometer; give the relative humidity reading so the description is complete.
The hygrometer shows 36 %
